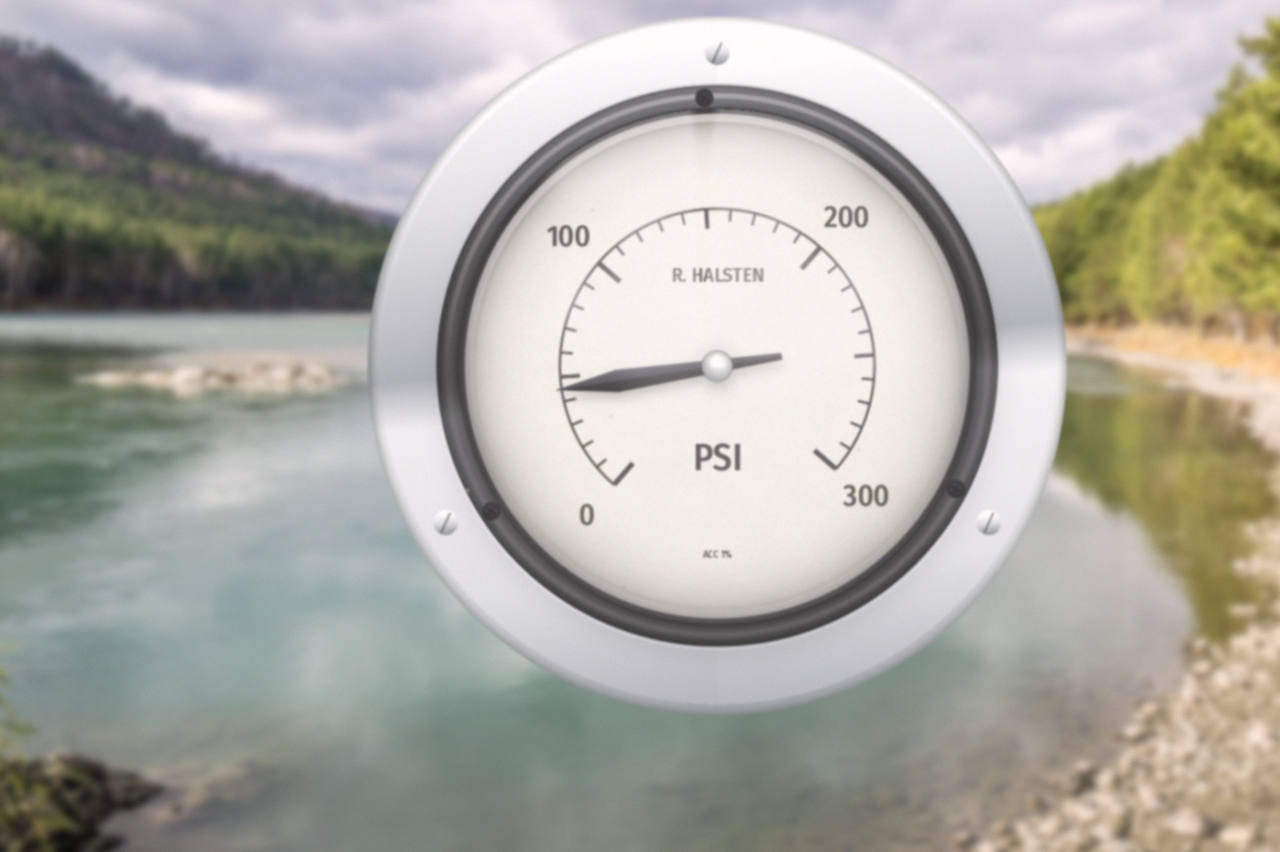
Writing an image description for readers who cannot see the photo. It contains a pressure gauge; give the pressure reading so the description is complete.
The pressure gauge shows 45 psi
